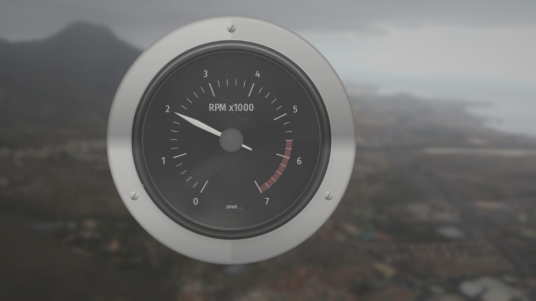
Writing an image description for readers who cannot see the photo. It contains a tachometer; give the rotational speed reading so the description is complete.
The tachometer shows 2000 rpm
